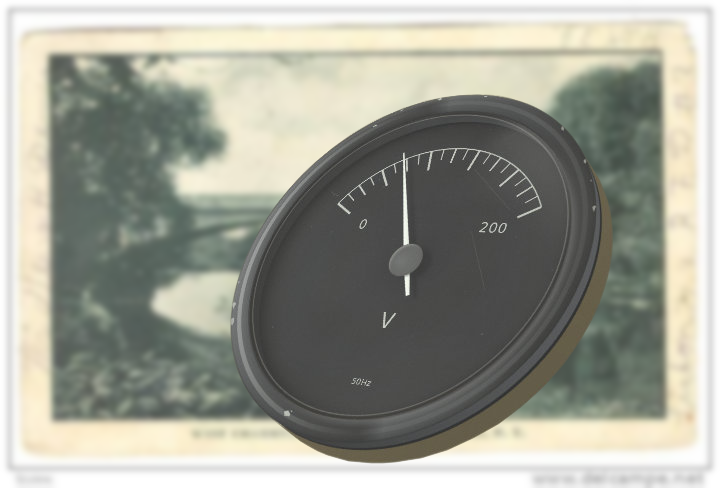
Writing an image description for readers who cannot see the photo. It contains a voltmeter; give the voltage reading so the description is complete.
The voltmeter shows 60 V
